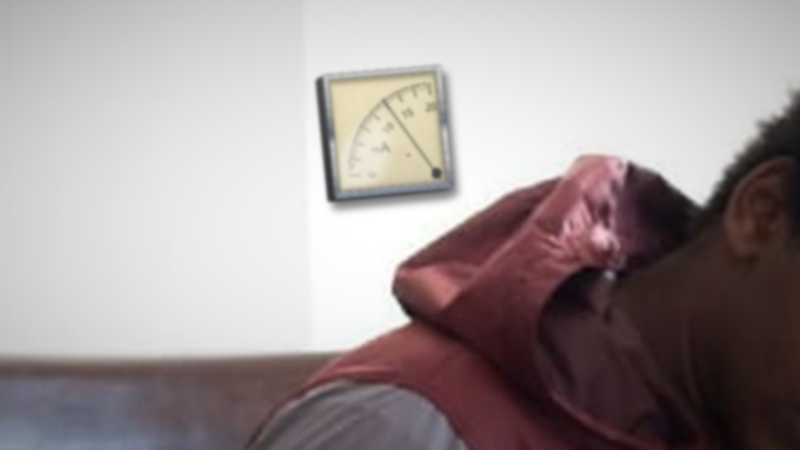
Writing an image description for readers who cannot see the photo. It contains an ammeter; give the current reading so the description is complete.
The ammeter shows 12.5 A
